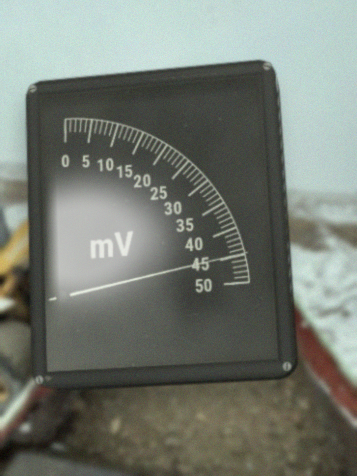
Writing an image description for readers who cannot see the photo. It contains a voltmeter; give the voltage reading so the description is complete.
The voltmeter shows 45 mV
